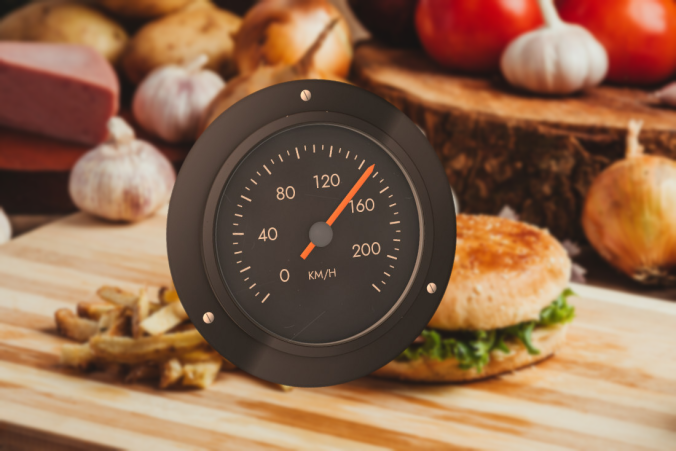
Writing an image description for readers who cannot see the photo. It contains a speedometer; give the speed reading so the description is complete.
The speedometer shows 145 km/h
